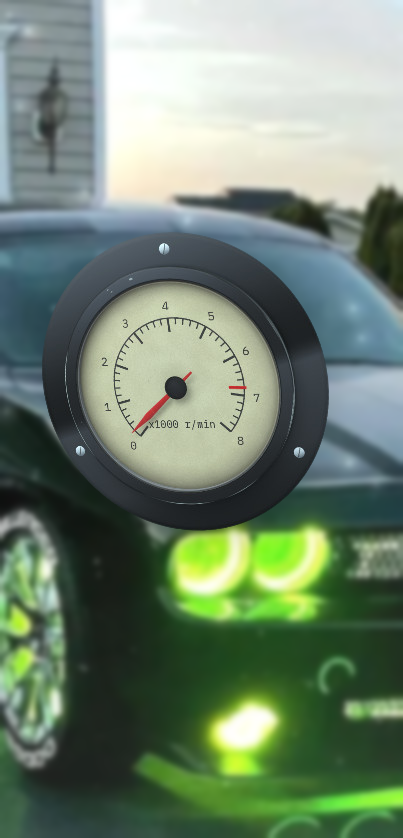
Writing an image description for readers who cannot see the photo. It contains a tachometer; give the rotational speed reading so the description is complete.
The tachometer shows 200 rpm
